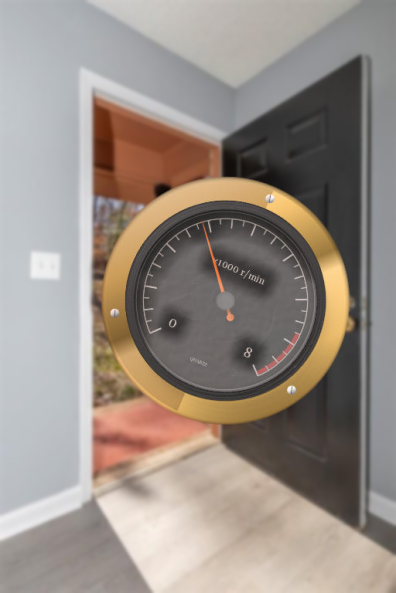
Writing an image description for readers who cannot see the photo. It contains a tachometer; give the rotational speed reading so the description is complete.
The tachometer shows 2875 rpm
